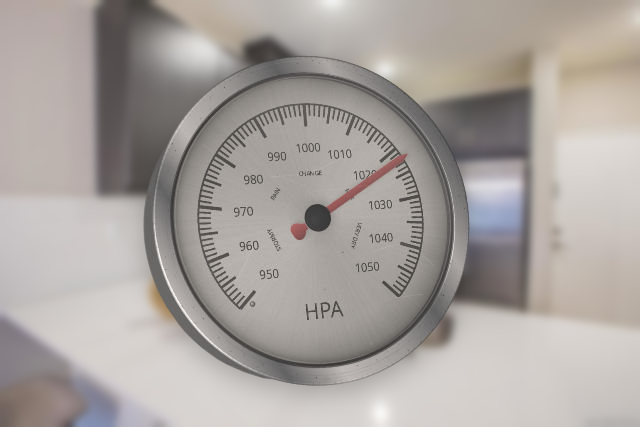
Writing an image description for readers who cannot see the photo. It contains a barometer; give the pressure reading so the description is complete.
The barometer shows 1022 hPa
